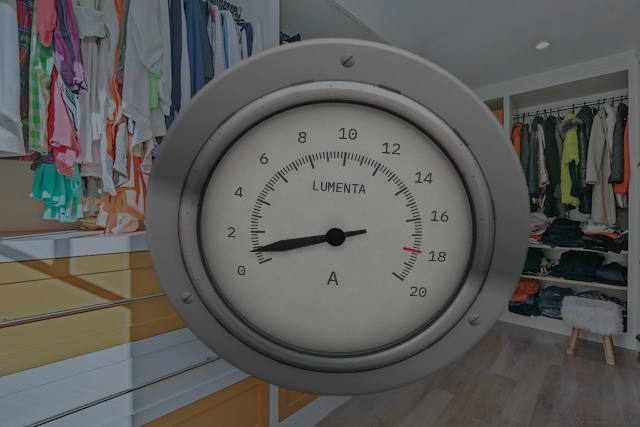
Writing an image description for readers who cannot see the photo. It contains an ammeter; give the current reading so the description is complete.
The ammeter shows 1 A
